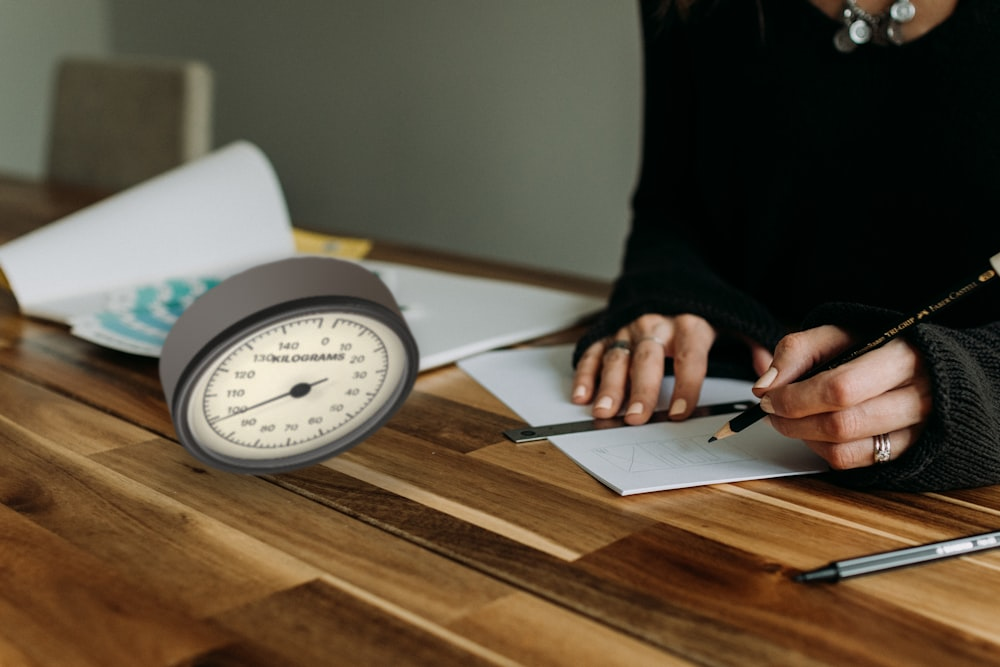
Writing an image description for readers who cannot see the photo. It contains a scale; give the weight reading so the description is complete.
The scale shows 100 kg
